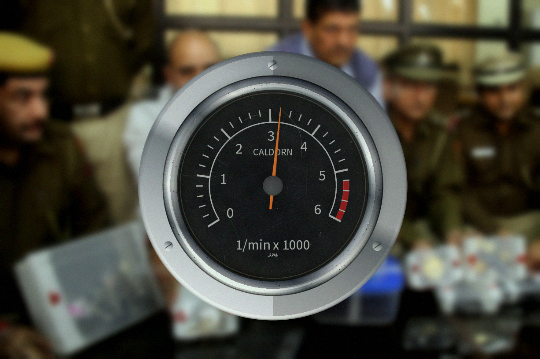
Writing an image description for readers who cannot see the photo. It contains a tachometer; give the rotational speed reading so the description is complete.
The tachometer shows 3200 rpm
